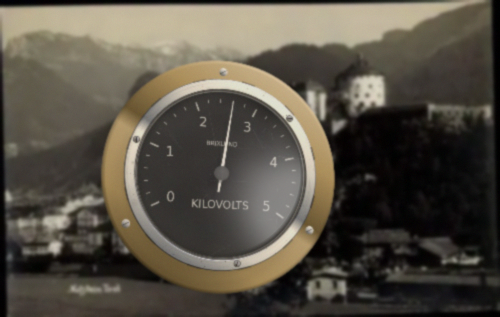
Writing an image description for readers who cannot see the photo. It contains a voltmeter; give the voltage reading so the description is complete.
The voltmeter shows 2.6 kV
